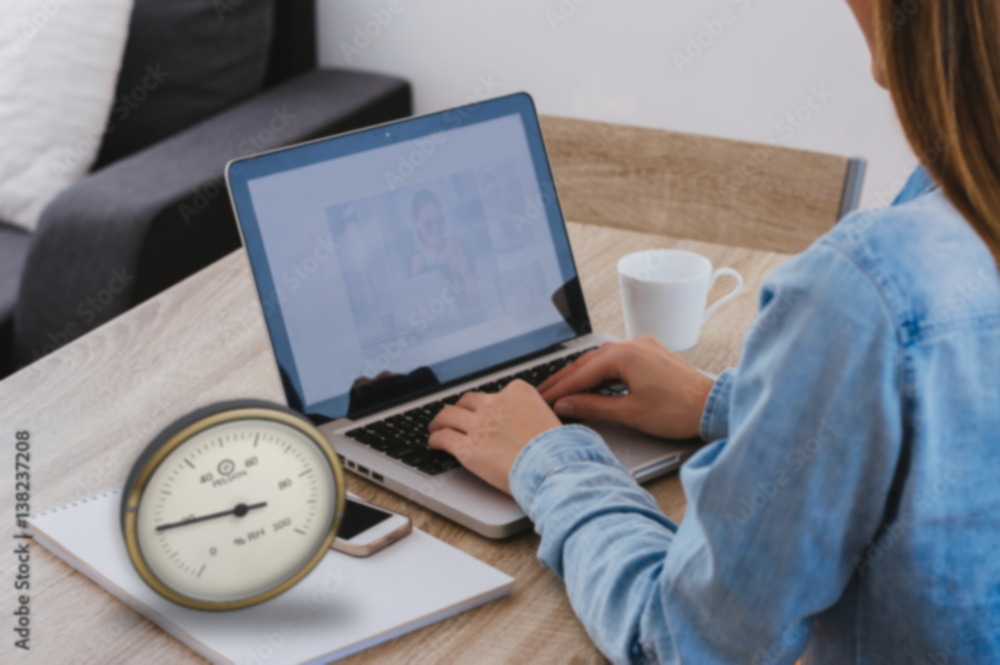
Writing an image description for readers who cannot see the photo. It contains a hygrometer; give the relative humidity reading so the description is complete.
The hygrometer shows 20 %
